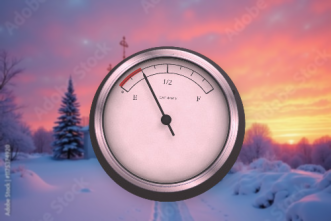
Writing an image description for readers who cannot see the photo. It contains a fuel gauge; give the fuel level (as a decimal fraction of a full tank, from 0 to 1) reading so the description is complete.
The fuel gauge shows 0.25
